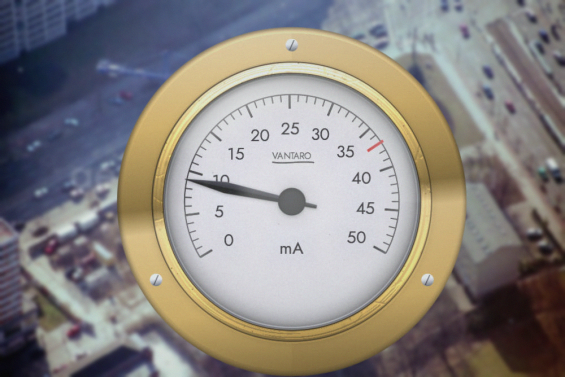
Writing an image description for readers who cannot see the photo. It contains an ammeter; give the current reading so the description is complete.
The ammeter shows 9 mA
